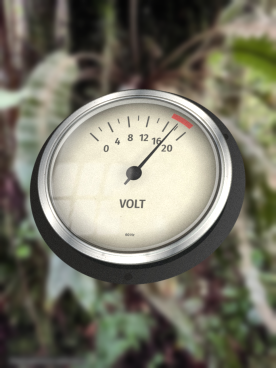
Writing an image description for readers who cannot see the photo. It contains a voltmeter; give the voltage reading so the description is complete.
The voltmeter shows 18 V
